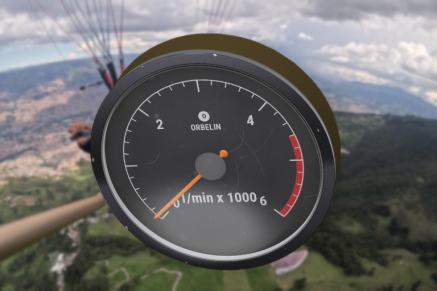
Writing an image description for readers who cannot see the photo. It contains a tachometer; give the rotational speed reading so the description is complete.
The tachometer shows 100 rpm
